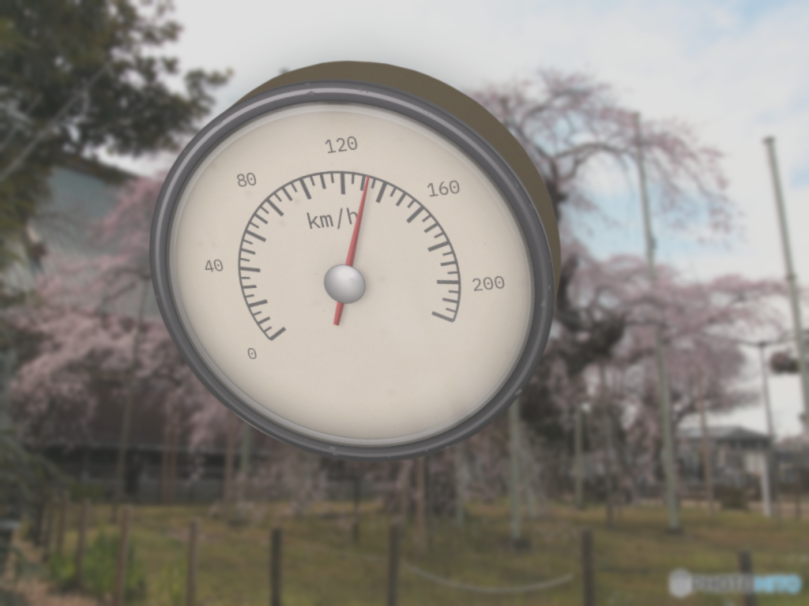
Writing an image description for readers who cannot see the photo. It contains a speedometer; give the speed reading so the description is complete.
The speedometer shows 132.5 km/h
